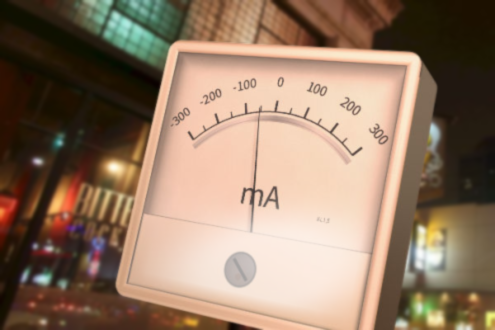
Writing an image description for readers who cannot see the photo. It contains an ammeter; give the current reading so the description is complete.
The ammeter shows -50 mA
